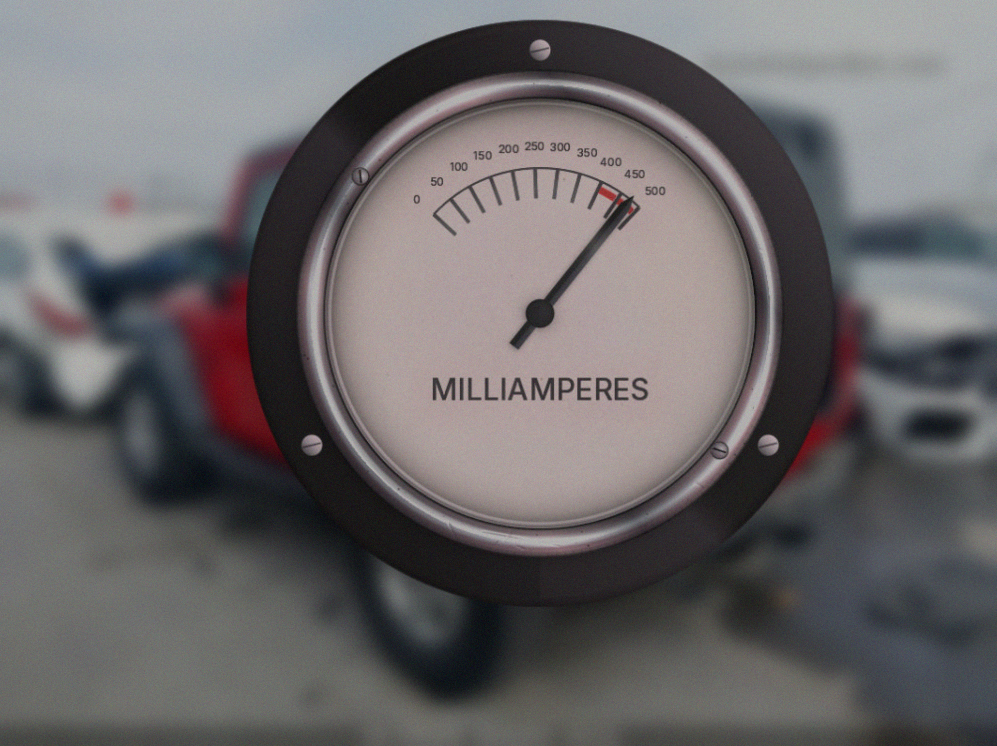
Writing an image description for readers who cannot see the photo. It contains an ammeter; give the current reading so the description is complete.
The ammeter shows 475 mA
